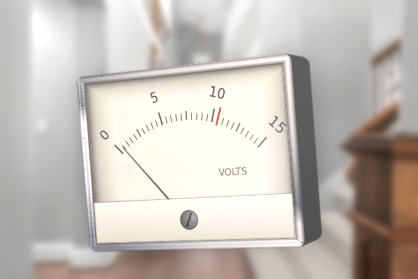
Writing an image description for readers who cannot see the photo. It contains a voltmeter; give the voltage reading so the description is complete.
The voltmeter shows 0.5 V
